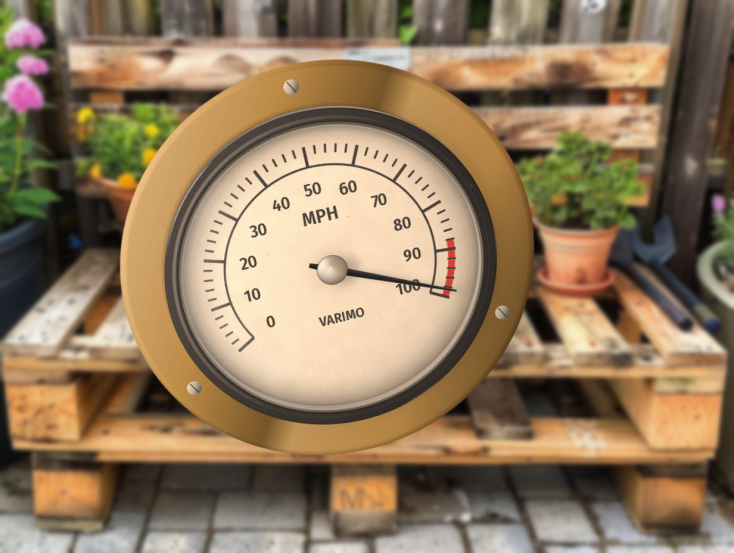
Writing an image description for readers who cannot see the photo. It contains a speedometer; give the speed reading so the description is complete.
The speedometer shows 98 mph
